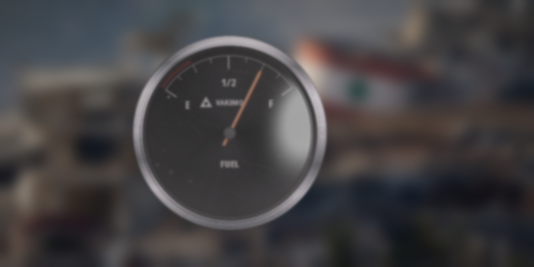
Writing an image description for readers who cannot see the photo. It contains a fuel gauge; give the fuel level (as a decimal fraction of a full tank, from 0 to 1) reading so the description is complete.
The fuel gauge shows 0.75
